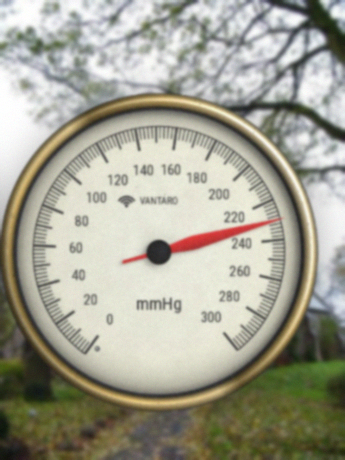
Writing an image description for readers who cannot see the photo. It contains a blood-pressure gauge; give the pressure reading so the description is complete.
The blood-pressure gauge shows 230 mmHg
